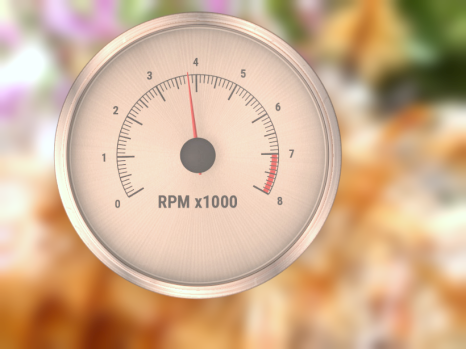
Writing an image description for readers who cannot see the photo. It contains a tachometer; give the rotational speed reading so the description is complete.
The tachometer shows 3800 rpm
